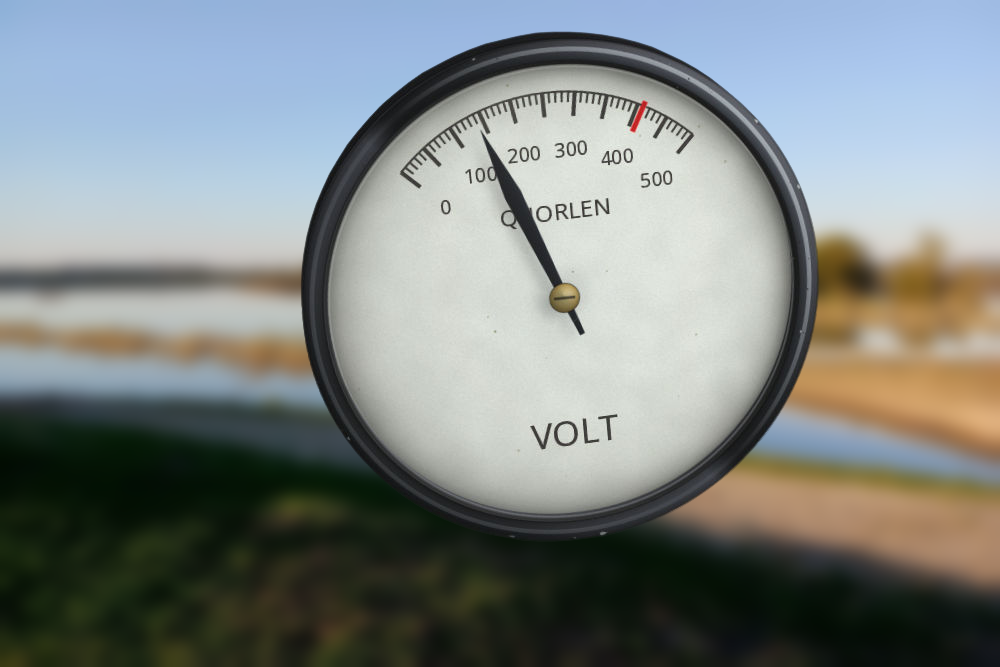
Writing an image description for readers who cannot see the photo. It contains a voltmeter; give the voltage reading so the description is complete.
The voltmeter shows 140 V
